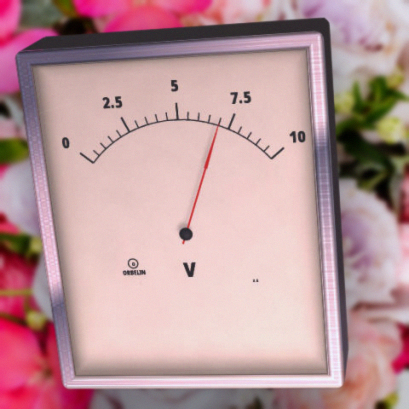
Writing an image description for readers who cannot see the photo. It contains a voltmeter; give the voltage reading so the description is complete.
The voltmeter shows 7 V
